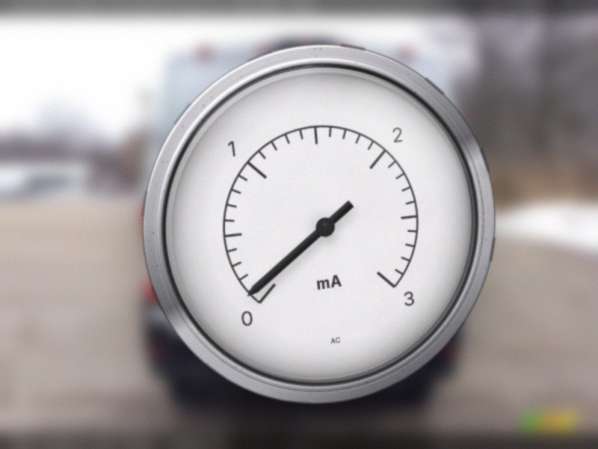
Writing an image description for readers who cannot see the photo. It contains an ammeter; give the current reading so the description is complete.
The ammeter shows 0.1 mA
